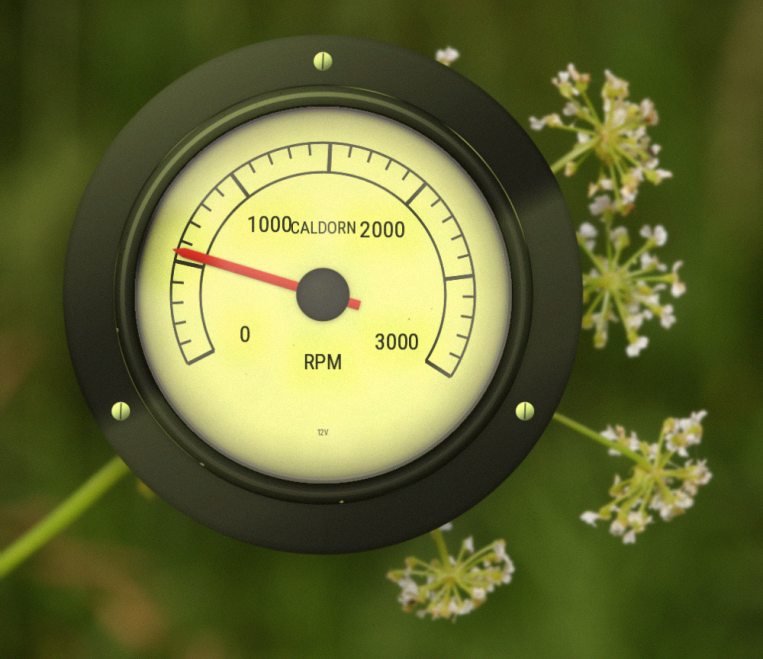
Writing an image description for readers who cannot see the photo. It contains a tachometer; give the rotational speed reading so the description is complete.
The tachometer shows 550 rpm
